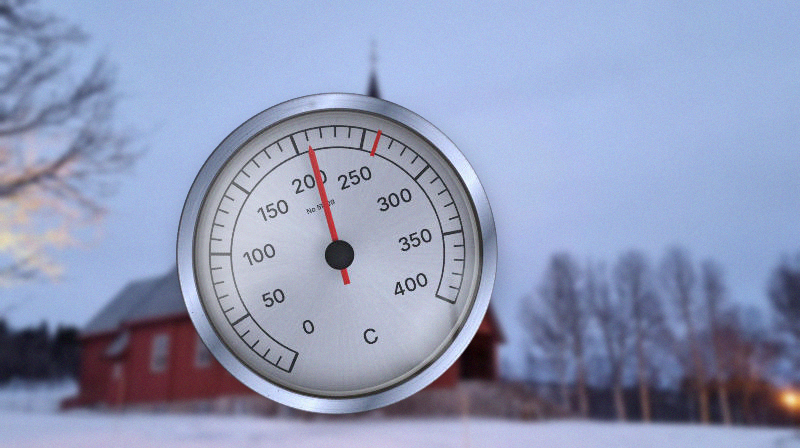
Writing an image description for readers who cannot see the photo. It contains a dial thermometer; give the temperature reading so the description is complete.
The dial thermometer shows 210 °C
